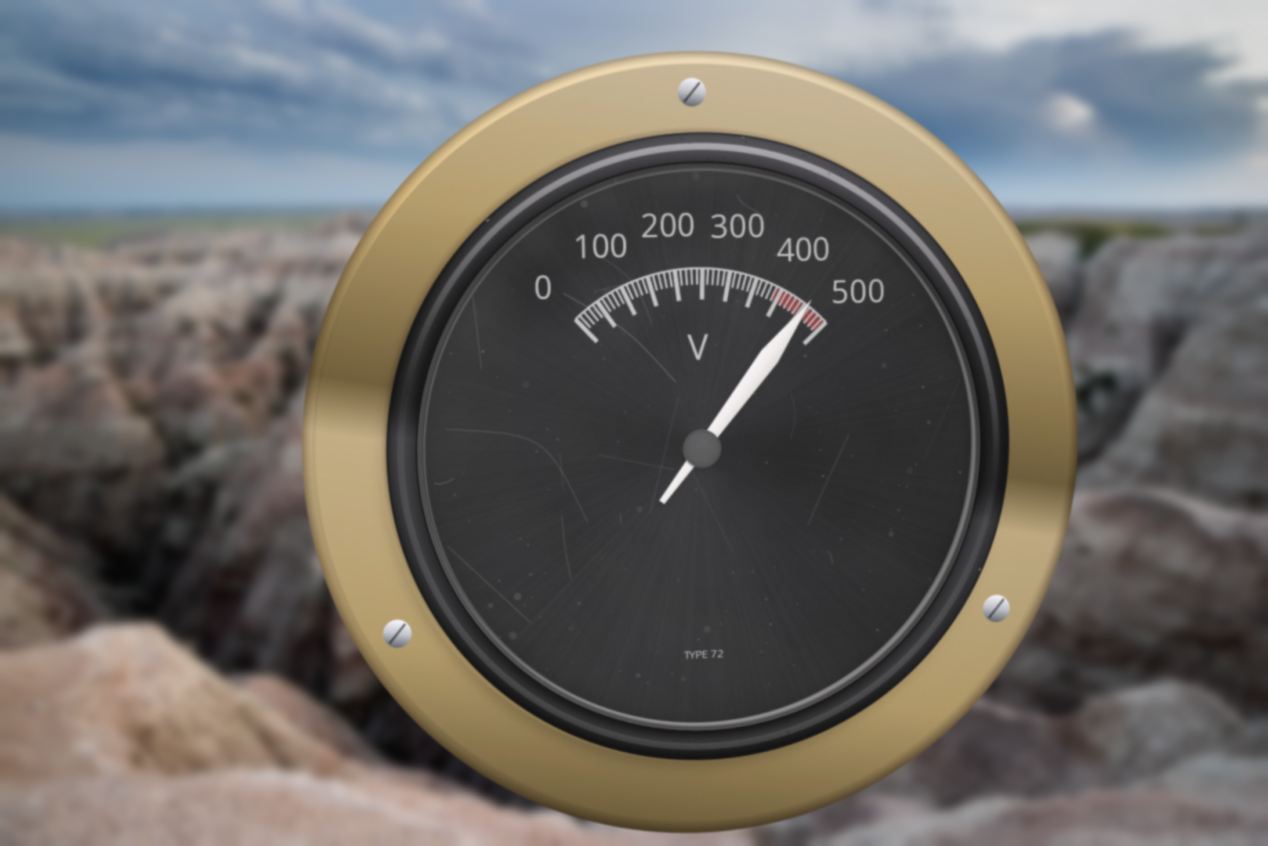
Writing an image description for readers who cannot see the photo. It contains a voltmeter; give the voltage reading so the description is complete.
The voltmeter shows 450 V
